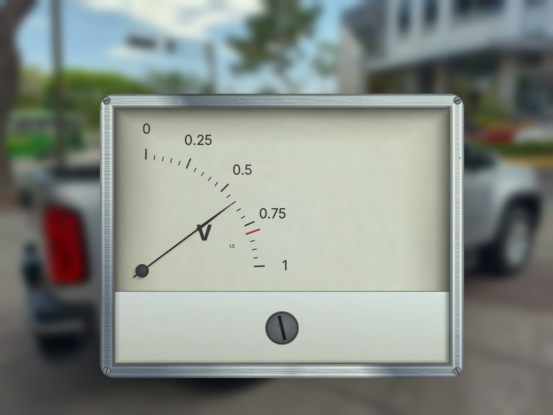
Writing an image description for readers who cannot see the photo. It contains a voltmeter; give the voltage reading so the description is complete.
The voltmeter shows 0.6 V
